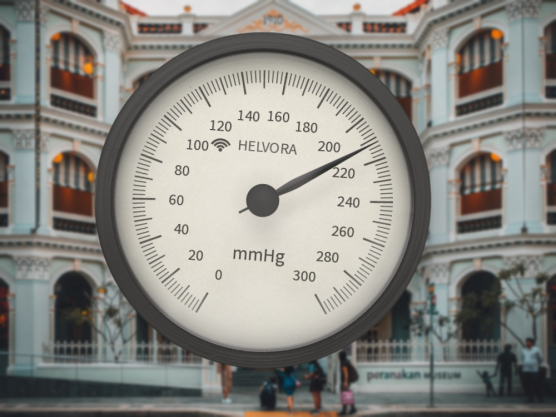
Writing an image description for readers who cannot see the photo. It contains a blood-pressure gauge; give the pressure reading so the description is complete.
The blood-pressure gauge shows 212 mmHg
